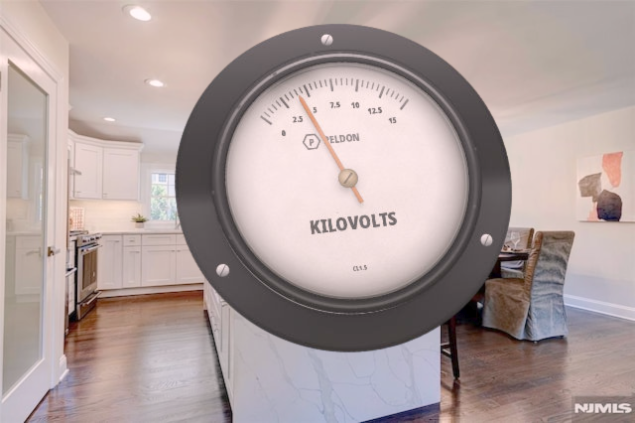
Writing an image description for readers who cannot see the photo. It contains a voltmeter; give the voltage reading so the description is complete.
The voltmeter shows 4 kV
